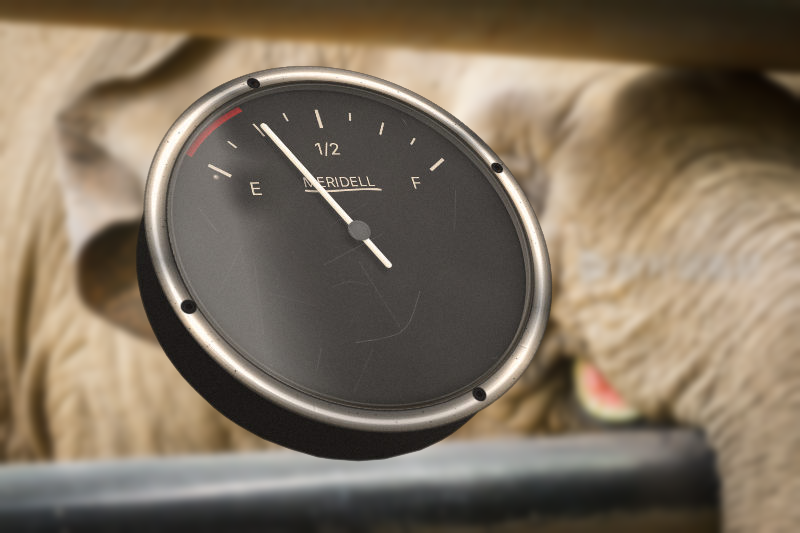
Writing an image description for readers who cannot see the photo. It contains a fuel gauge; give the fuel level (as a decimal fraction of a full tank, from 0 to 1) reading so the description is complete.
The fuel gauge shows 0.25
